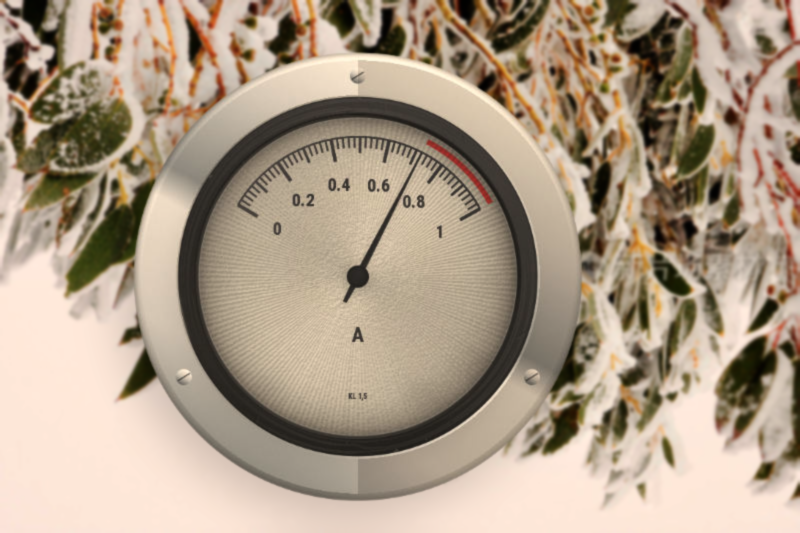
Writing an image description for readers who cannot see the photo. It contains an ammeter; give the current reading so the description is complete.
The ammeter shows 0.72 A
